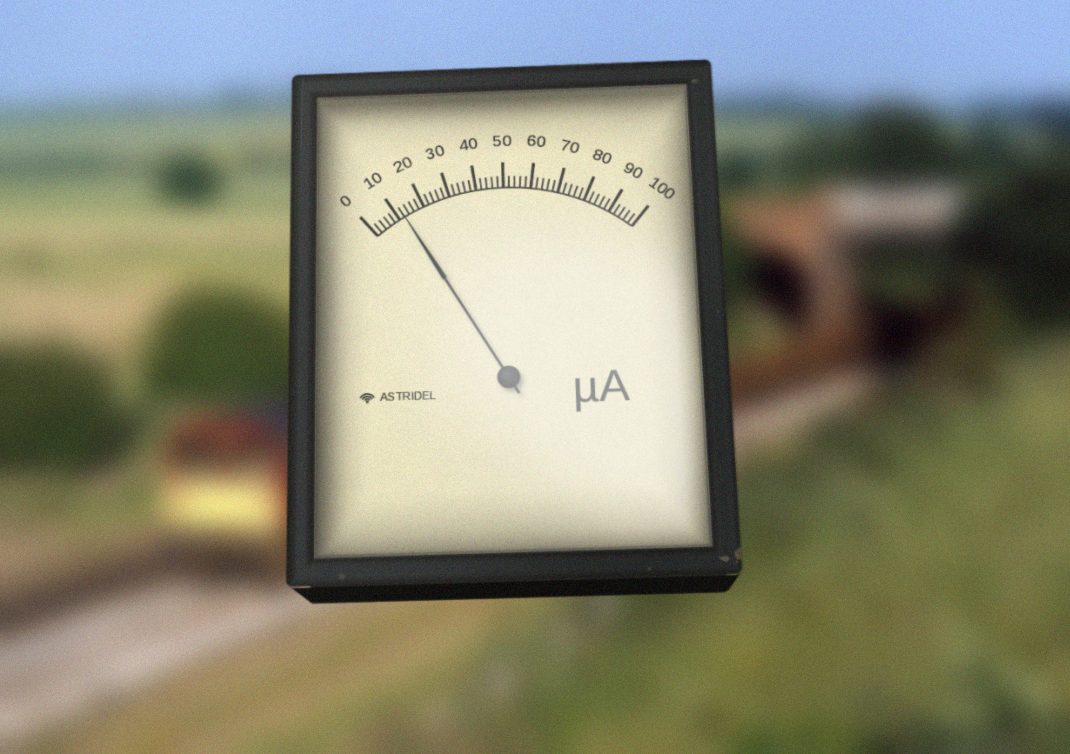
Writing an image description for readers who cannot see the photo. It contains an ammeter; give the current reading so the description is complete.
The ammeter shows 12 µA
